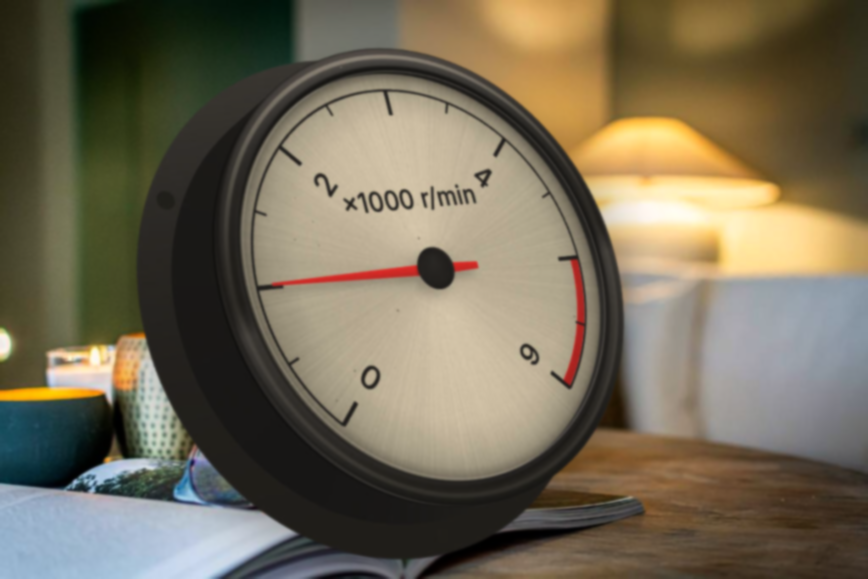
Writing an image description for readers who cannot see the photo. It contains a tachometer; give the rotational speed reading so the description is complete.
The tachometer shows 1000 rpm
